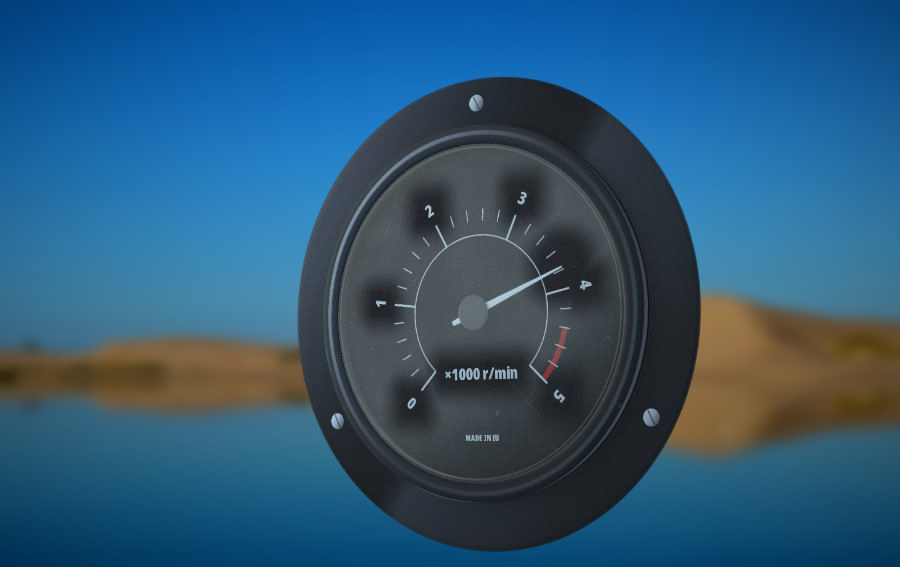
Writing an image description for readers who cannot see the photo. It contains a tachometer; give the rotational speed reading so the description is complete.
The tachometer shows 3800 rpm
